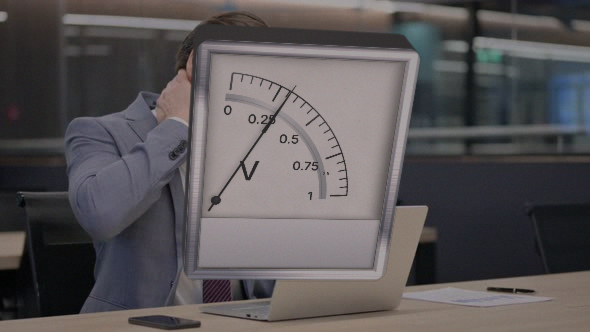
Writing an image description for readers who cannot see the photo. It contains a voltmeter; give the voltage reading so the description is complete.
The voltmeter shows 0.3 V
